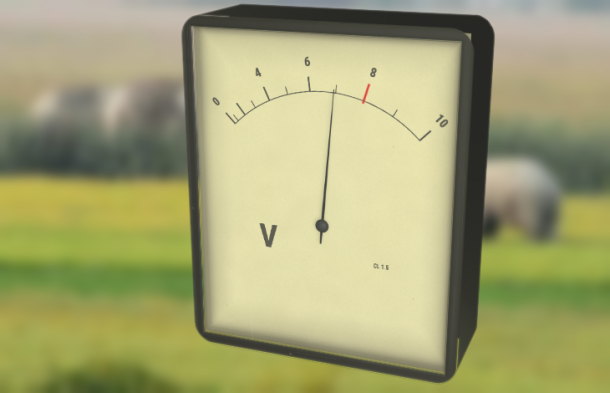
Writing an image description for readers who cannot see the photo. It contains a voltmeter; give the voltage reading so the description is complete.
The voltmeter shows 7 V
